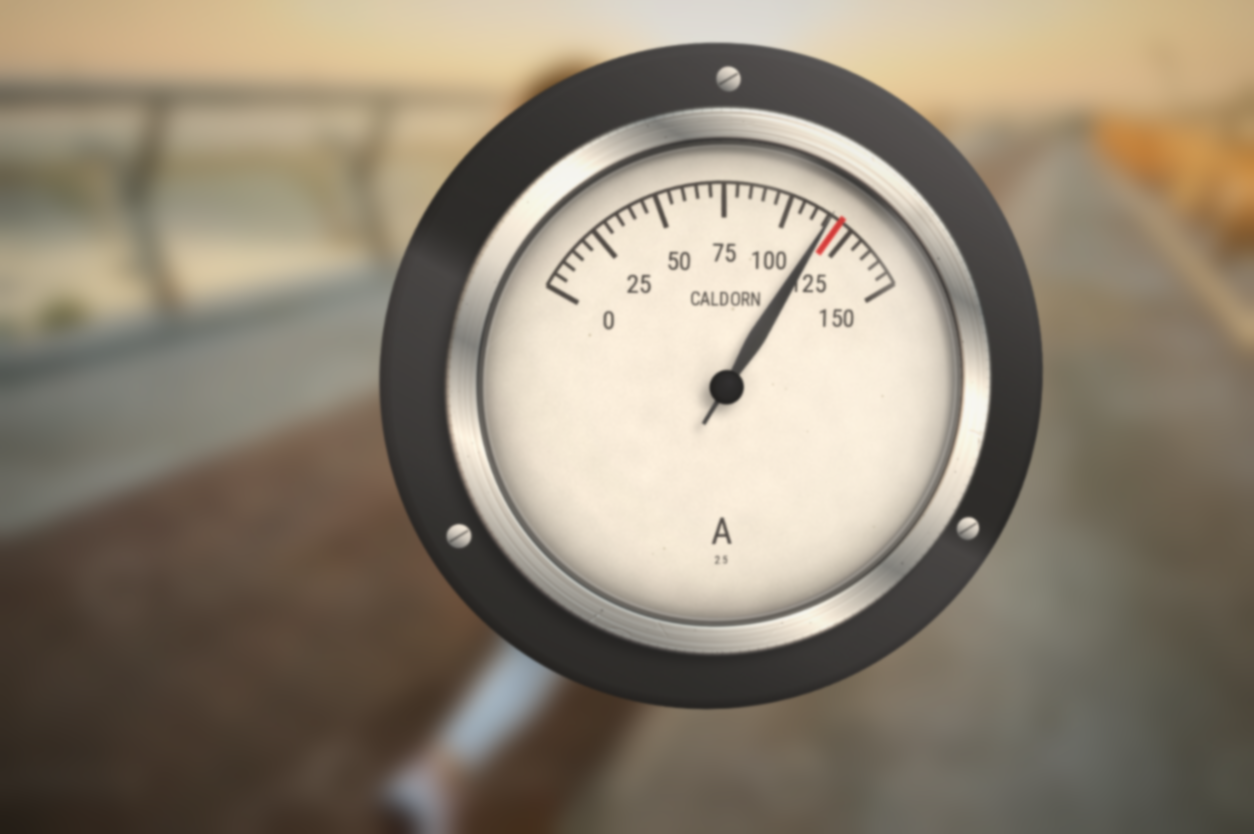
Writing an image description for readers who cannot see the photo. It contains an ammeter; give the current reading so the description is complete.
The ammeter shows 115 A
